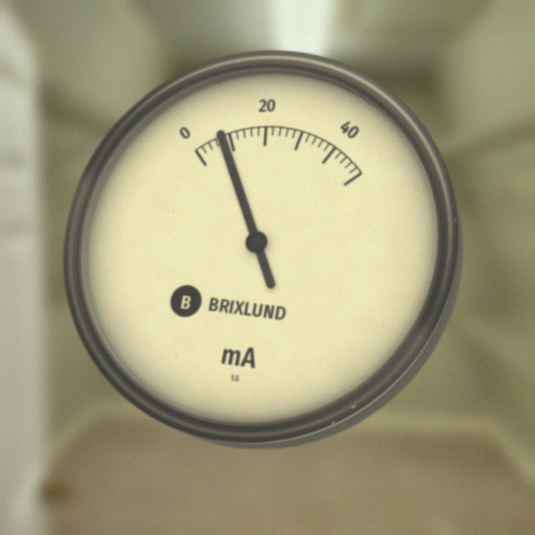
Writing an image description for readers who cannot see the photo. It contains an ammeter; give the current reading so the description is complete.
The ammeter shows 8 mA
